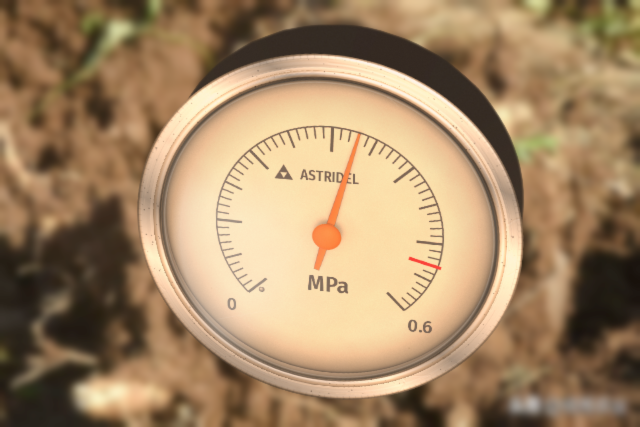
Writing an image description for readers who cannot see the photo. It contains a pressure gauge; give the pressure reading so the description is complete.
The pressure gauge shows 0.33 MPa
